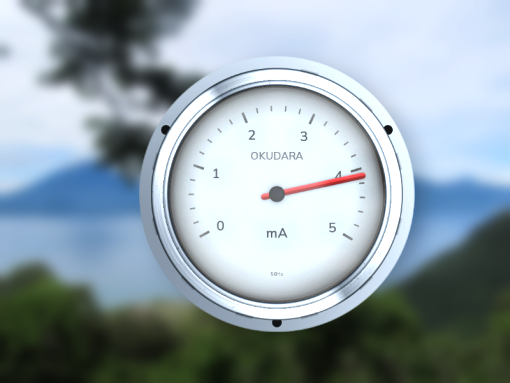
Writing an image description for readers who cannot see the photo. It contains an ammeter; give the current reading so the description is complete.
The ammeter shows 4.1 mA
